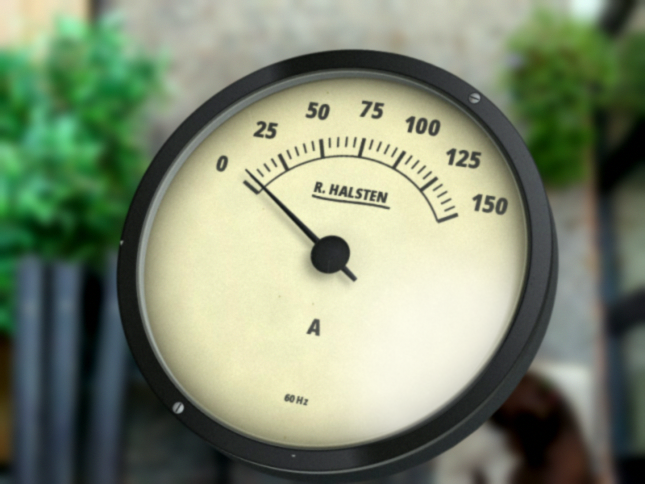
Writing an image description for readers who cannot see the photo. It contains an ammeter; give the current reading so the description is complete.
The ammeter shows 5 A
